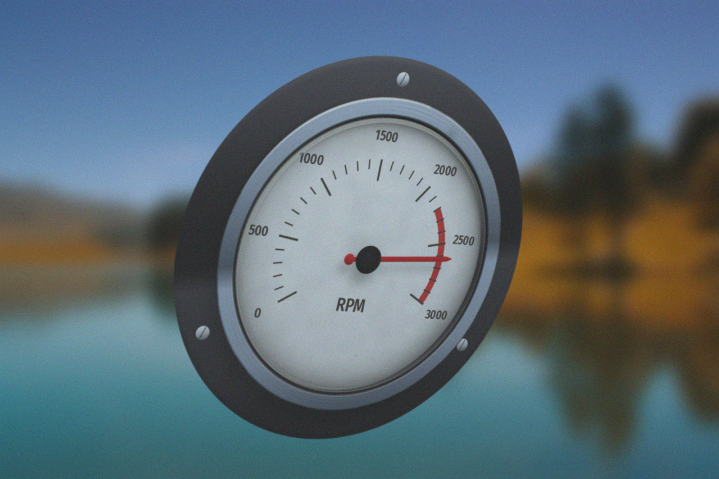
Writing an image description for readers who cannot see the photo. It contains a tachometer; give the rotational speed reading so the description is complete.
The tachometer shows 2600 rpm
